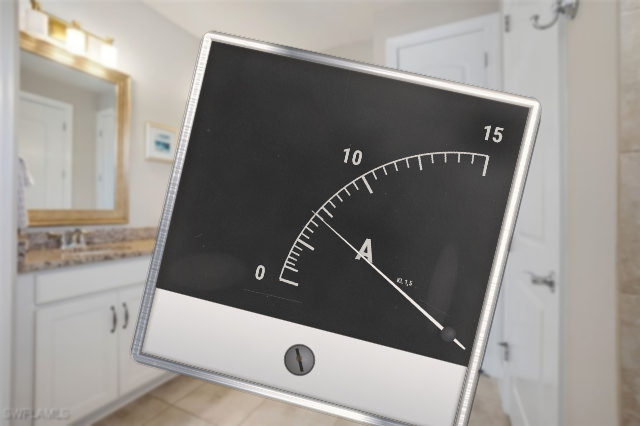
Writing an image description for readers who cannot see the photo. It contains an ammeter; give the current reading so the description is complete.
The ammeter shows 7 A
